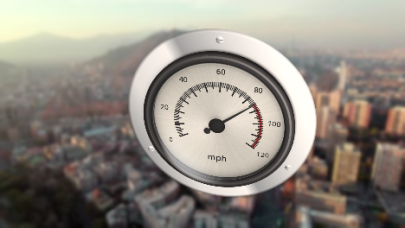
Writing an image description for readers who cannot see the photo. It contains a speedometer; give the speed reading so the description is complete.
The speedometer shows 85 mph
